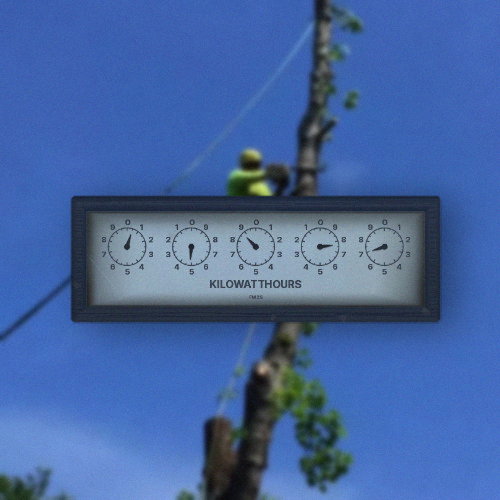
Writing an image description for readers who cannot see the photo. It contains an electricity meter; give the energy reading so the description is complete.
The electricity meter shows 4877 kWh
